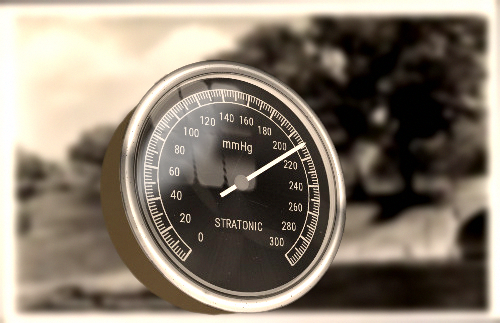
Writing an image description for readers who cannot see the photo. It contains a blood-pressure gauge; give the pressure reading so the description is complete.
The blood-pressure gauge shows 210 mmHg
